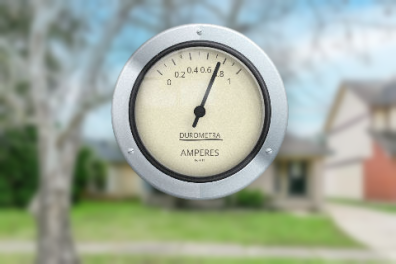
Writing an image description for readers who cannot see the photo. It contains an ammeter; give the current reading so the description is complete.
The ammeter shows 0.75 A
